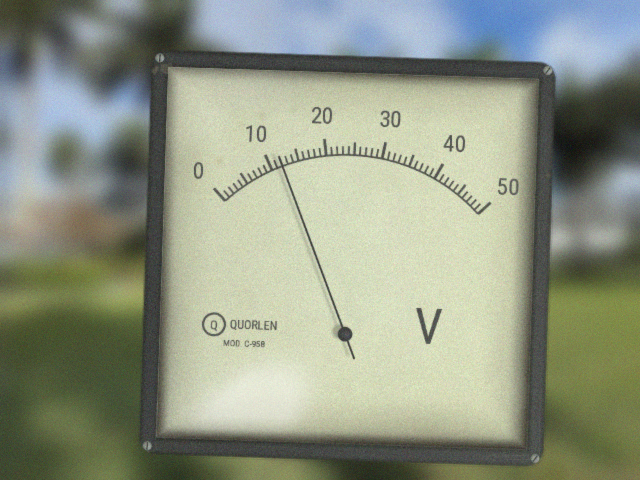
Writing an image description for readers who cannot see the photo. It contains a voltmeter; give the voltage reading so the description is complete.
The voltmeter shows 12 V
